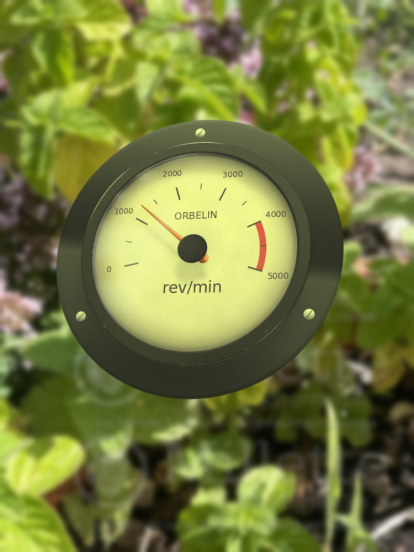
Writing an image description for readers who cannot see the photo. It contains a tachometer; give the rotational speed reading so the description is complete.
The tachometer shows 1250 rpm
